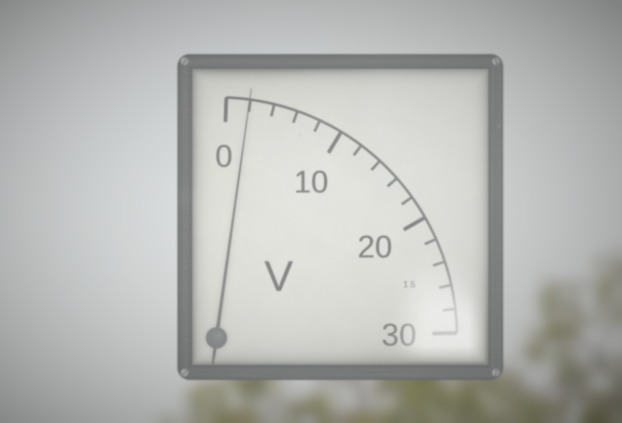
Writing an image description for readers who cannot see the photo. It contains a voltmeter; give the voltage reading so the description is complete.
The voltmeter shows 2 V
